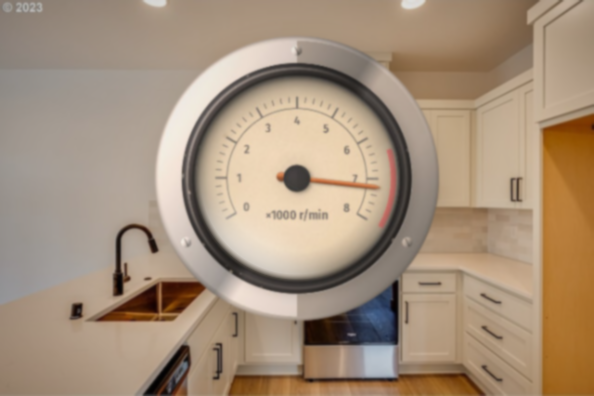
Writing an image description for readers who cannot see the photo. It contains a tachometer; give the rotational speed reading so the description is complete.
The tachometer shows 7200 rpm
